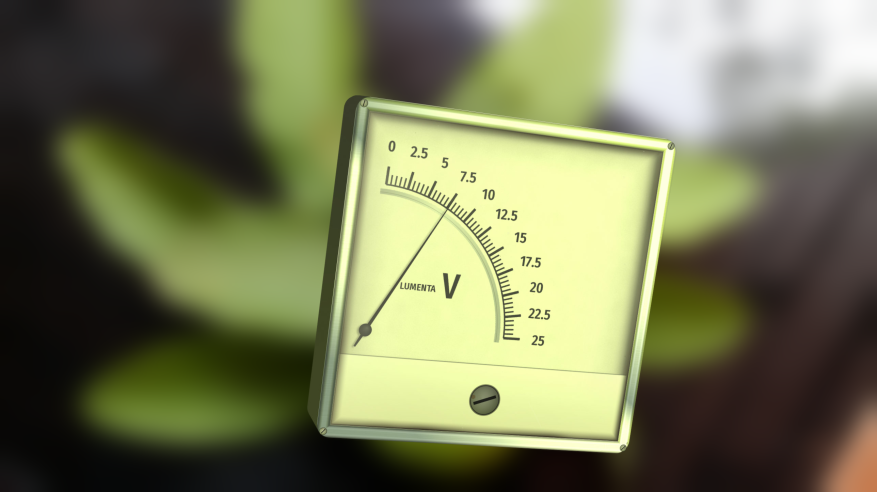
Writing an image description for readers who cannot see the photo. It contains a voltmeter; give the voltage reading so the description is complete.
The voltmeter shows 7.5 V
